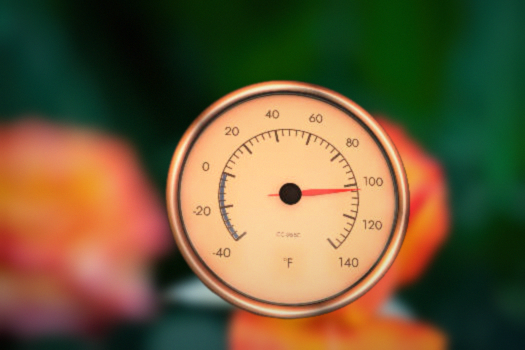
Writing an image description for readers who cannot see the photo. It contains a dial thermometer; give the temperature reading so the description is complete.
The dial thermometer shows 104 °F
